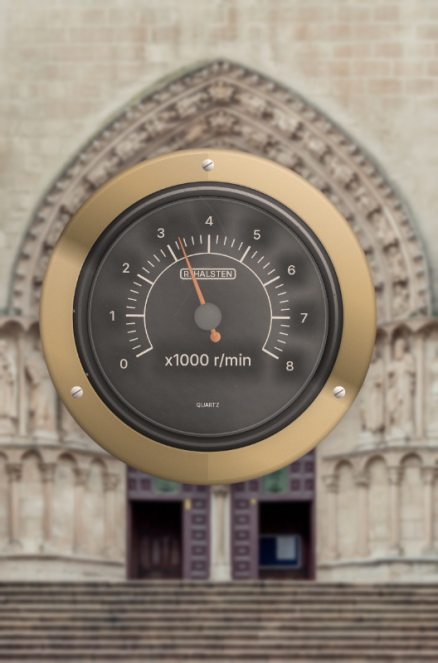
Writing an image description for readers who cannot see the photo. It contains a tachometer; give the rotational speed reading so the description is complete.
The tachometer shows 3300 rpm
